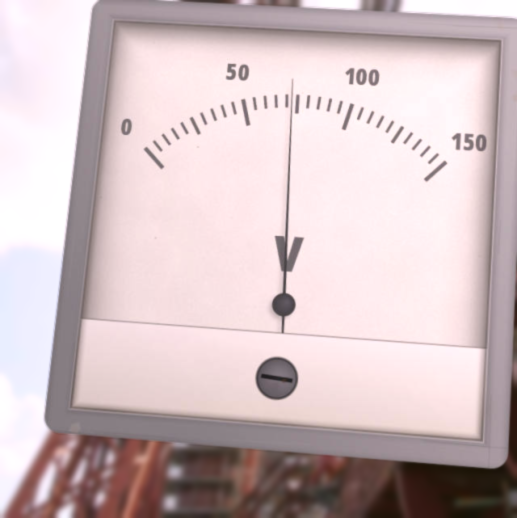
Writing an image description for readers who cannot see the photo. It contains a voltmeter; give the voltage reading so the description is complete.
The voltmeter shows 72.5 V
